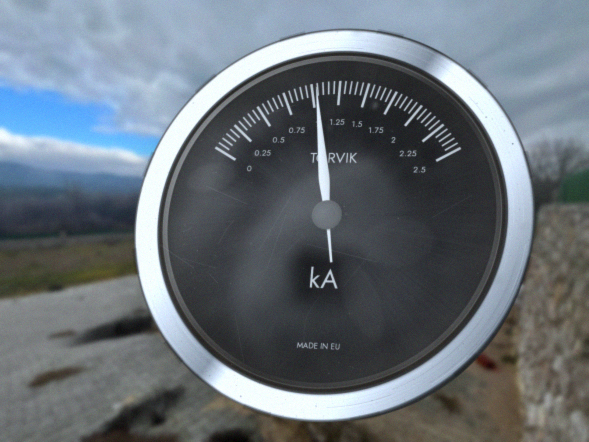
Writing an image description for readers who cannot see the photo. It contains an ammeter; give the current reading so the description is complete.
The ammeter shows 1.05 kA
